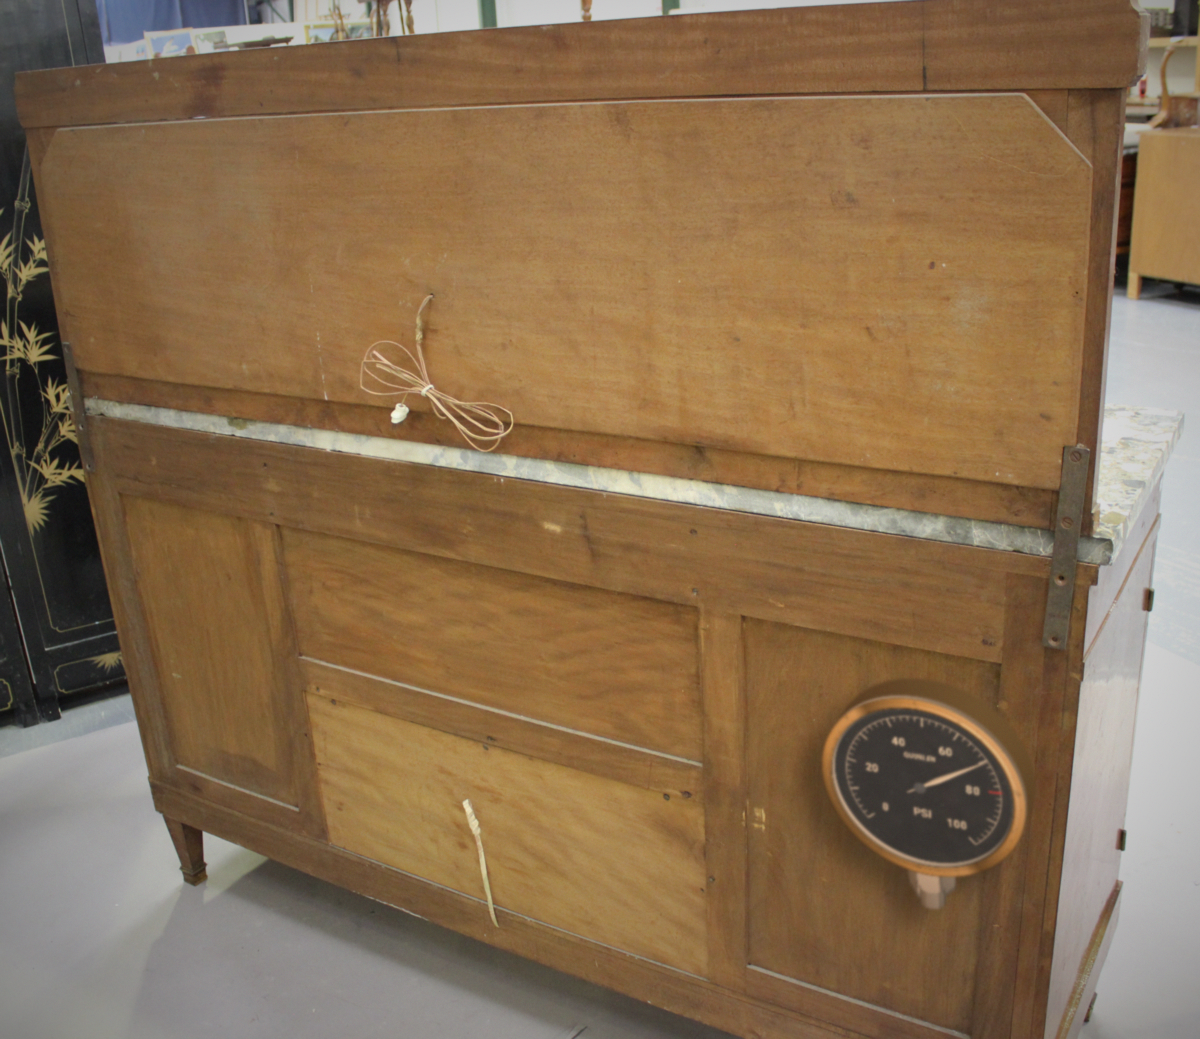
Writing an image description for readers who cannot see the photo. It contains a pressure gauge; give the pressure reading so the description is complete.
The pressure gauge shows 70 psi
